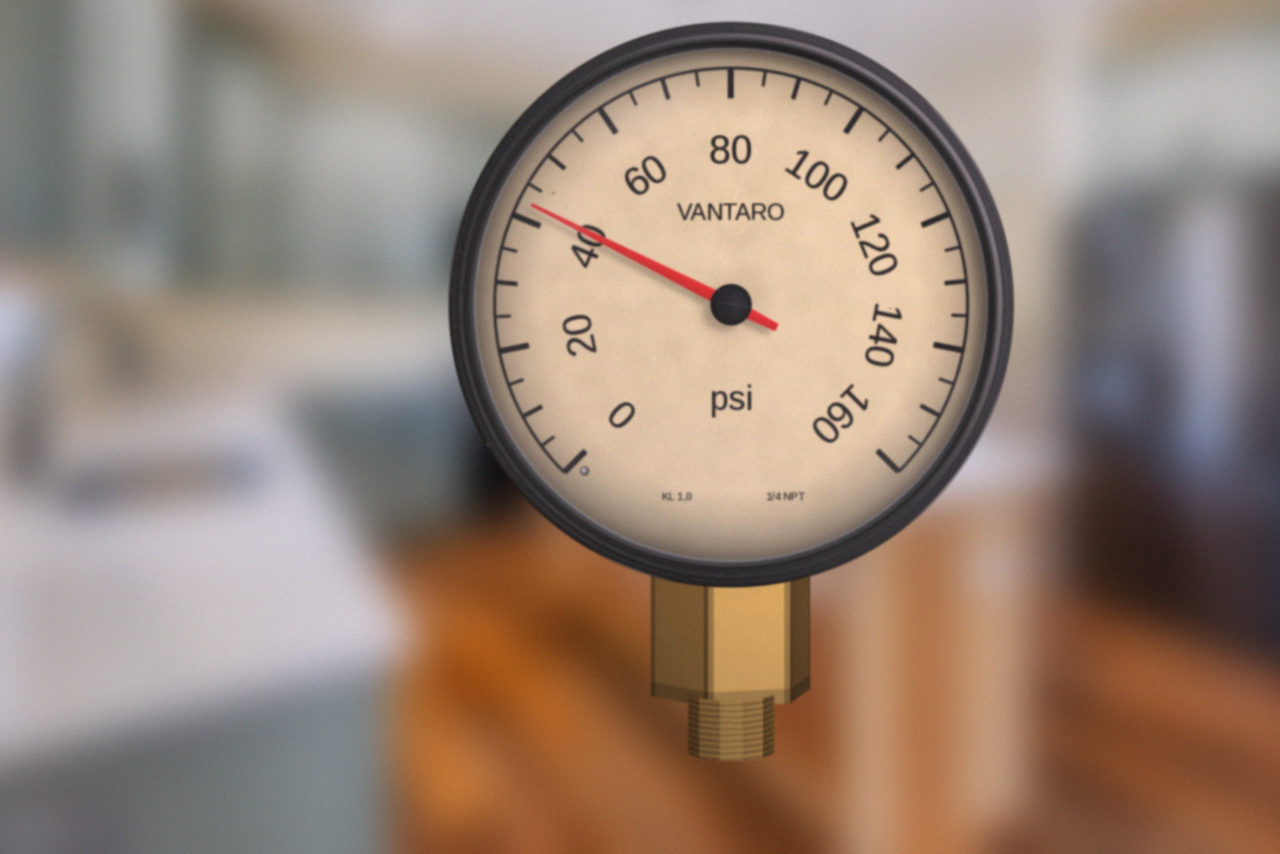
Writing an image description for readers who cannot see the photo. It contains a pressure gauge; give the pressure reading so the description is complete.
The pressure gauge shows 42.5 psi
